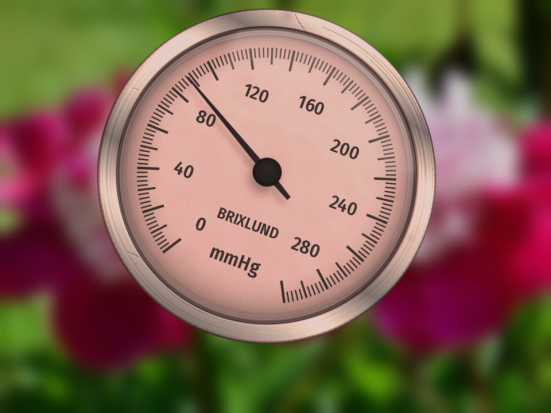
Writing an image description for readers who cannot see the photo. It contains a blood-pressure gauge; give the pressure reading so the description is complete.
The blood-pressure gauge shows 88 mmHg
